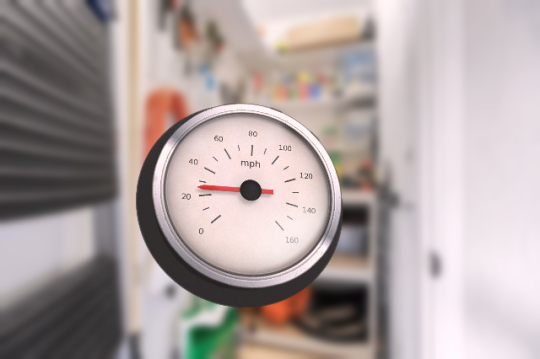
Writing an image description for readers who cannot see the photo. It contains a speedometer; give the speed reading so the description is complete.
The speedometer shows 25 mph
